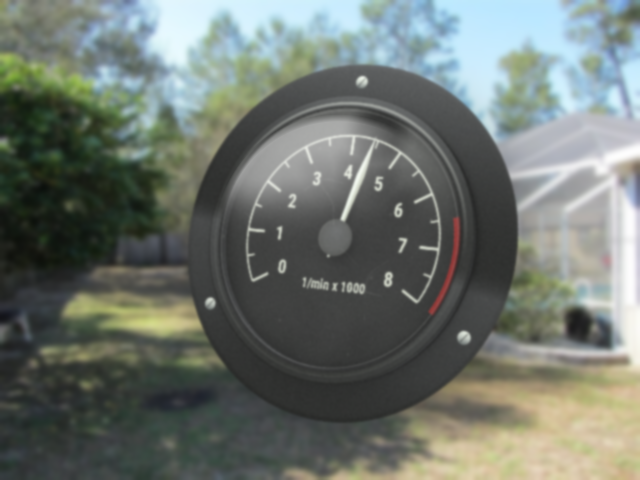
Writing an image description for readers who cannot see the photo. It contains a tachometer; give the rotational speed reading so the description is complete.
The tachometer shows 4500 rpm
